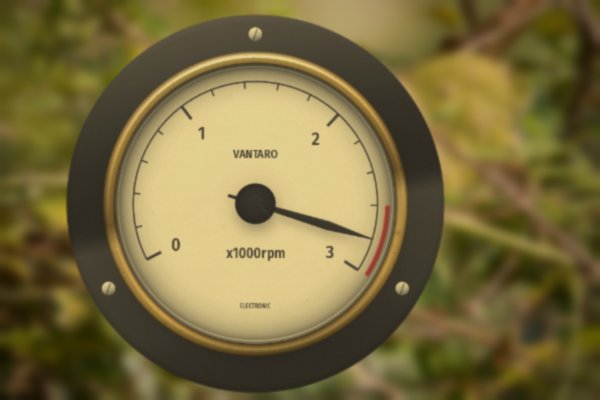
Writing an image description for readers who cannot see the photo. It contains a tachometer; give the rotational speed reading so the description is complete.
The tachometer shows 2800 rpm
